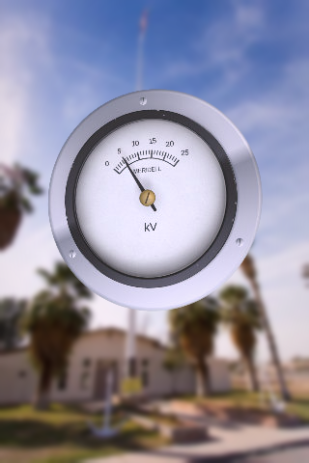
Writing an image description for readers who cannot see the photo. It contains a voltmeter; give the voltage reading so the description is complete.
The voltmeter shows 5 kV
